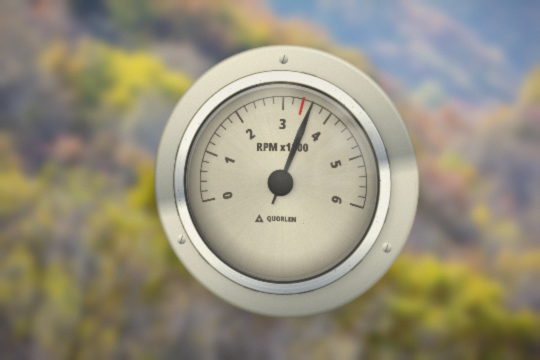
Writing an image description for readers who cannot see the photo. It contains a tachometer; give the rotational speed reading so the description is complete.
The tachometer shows 3600 rpm
